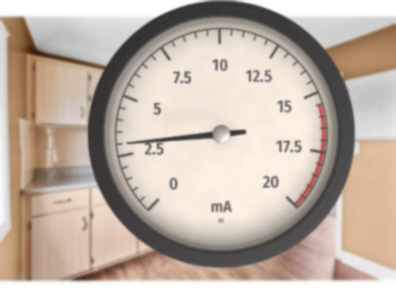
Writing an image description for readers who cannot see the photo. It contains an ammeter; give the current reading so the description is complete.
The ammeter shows 3 mA
